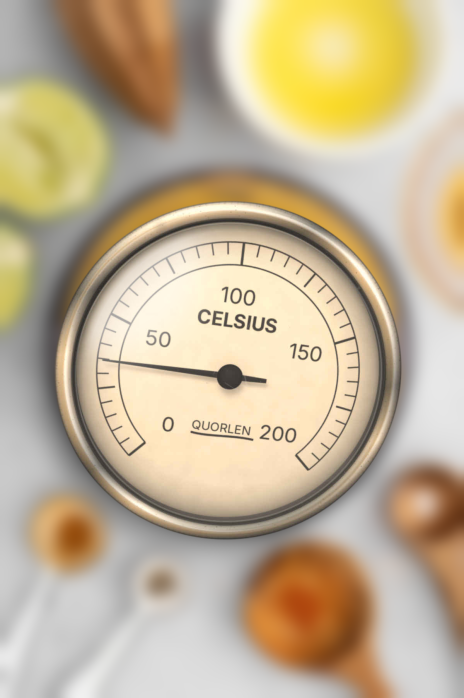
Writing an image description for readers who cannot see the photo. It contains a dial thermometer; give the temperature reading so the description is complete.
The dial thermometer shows 35 °C
